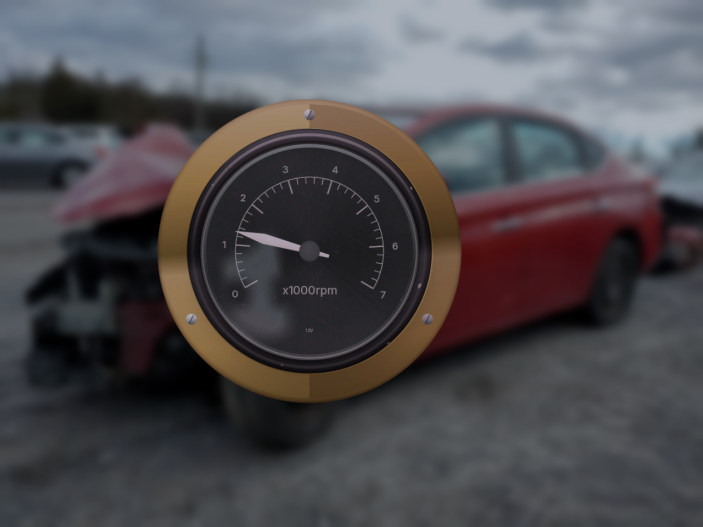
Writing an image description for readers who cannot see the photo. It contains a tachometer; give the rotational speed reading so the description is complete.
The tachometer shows 1300 rpm
